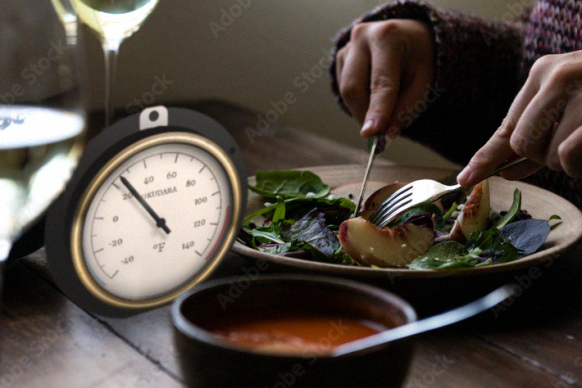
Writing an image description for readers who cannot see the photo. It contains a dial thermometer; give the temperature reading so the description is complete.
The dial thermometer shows 25 °F
